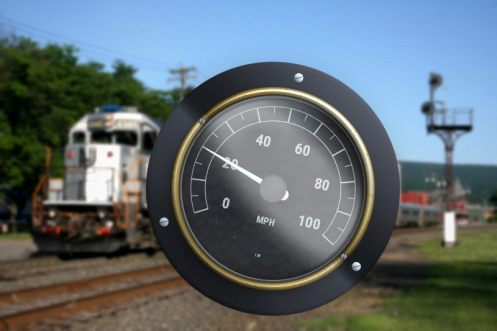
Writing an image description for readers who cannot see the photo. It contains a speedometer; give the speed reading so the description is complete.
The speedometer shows 20 mph
